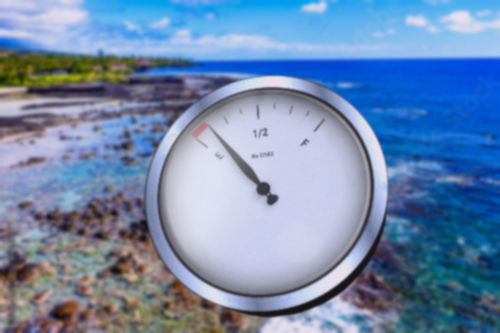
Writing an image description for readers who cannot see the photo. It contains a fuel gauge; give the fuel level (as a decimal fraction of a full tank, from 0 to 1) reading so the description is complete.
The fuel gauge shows 0.125
